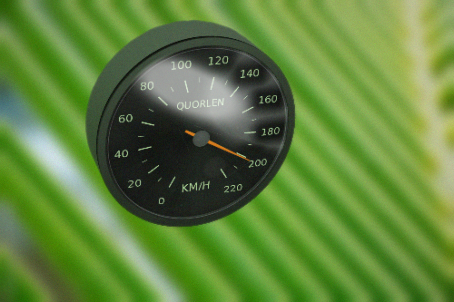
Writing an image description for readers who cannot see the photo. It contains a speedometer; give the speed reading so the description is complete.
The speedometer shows 200 km/h
